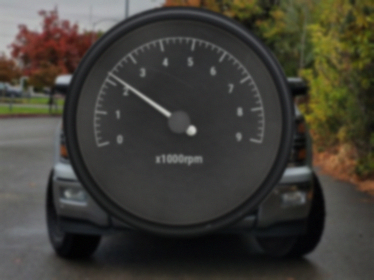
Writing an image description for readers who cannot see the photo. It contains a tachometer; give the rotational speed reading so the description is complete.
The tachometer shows 2200 rpm
